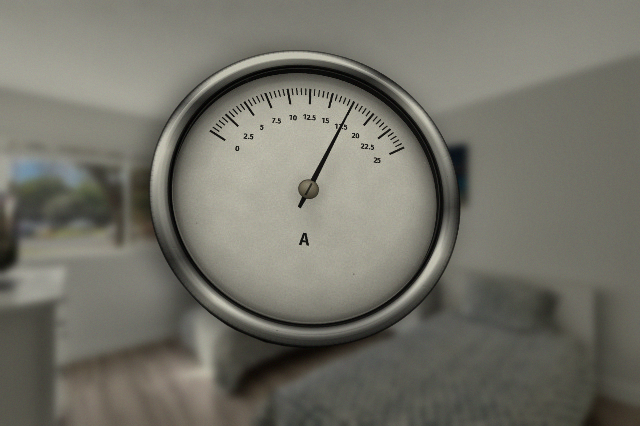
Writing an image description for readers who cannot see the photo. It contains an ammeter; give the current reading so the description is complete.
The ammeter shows 17.5 A
